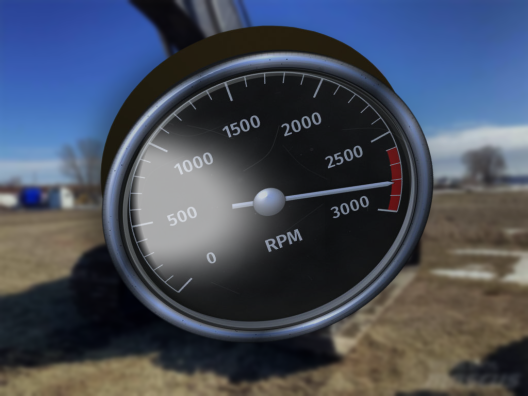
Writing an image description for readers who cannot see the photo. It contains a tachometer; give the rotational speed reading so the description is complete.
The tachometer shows 2800 rpm
